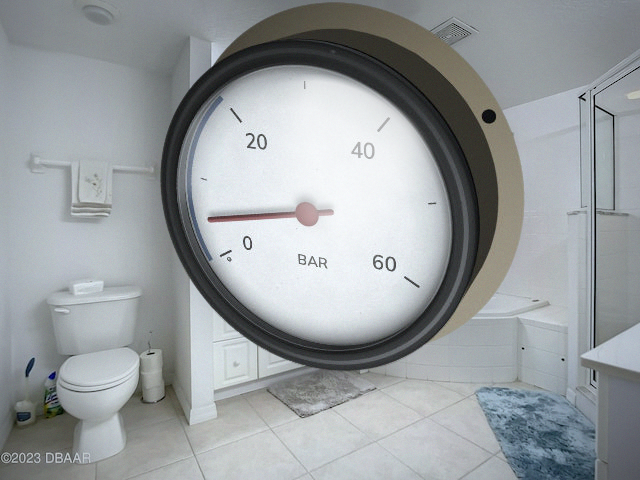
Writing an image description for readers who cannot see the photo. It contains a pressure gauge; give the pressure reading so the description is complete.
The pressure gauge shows 5 bar
